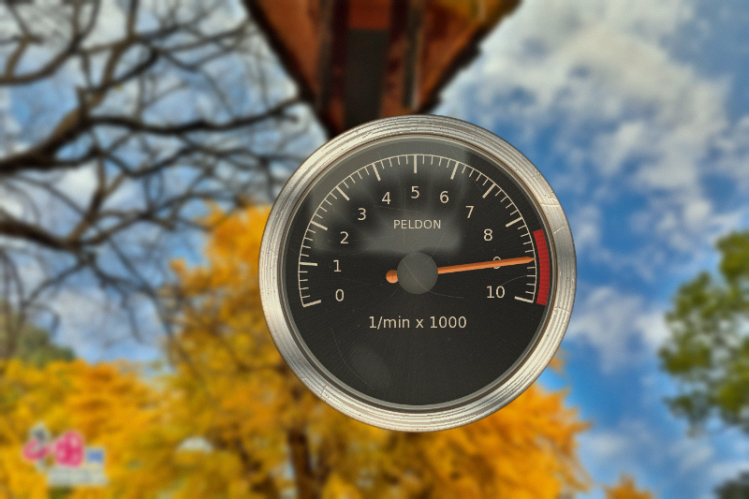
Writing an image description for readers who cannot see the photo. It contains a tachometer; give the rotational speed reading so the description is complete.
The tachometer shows 9000 rpm
